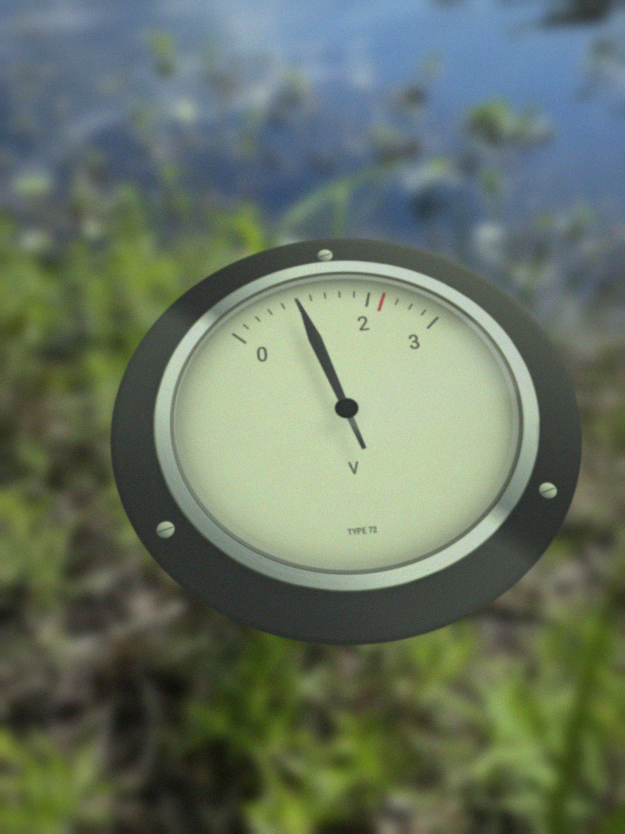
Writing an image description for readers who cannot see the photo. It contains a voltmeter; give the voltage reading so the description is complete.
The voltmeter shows 1 V
